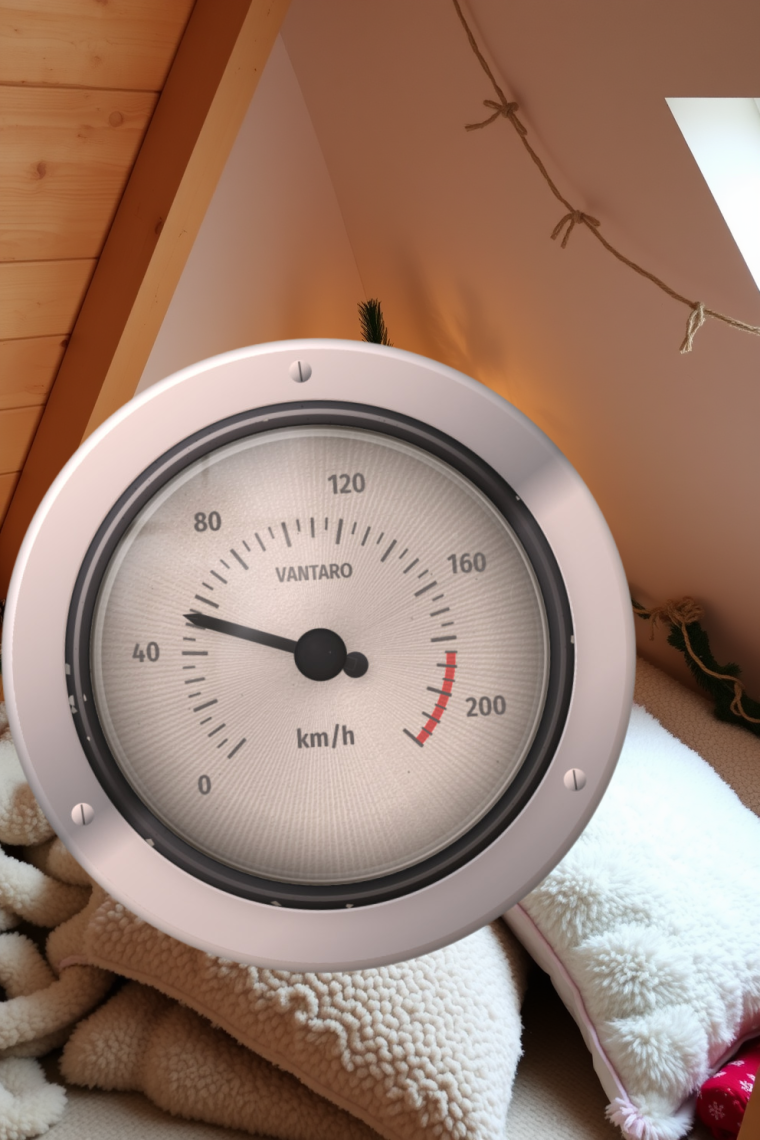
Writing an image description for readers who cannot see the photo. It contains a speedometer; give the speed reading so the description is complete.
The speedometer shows 52.5 km/h
